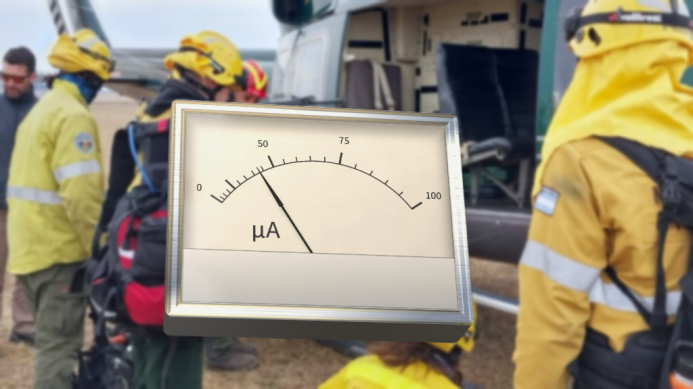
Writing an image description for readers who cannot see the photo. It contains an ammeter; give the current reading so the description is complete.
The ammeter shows 42.5 µA
